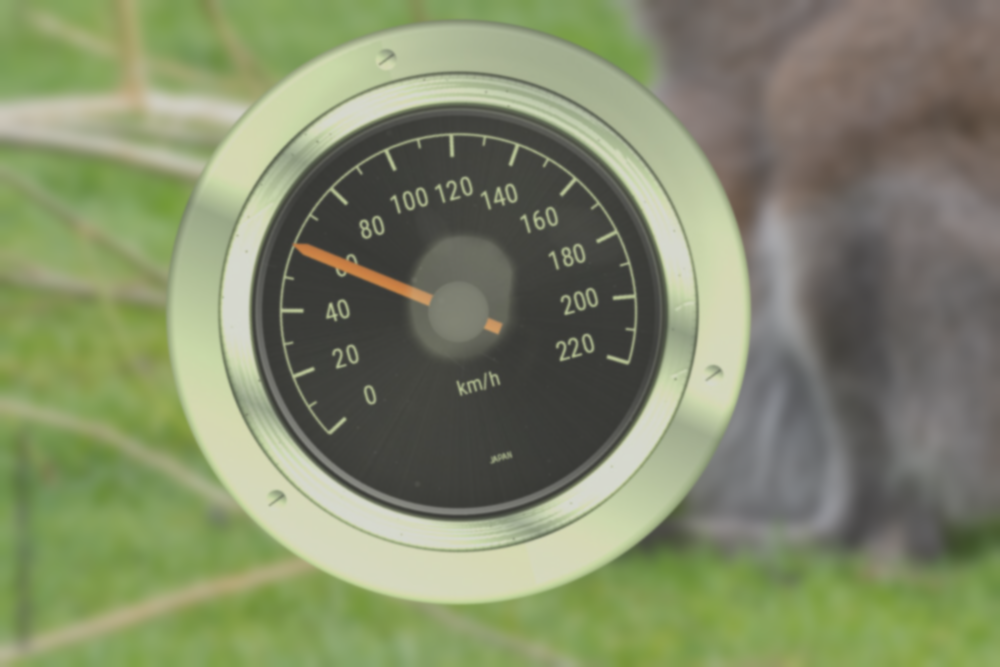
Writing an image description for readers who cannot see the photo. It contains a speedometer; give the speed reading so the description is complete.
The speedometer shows 60 km/h
